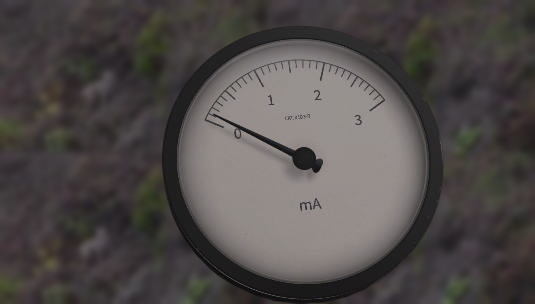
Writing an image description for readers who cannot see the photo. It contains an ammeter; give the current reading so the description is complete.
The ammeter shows 0.1 mA
